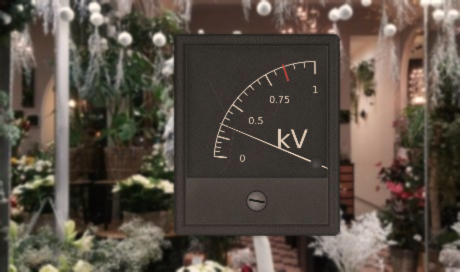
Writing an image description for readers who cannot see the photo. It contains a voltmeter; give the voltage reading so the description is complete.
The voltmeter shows 0.35 kV
